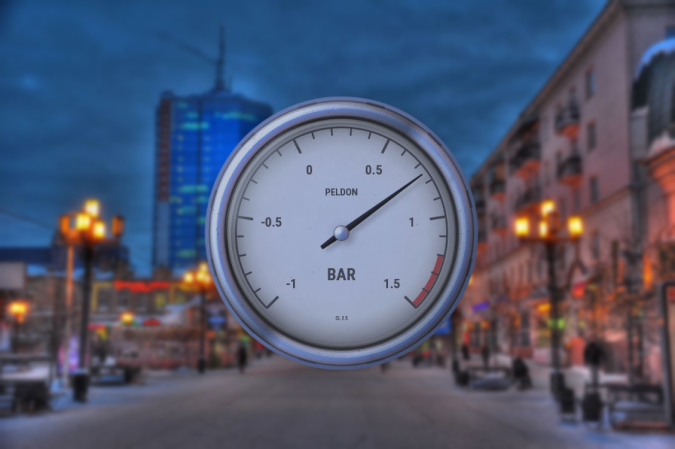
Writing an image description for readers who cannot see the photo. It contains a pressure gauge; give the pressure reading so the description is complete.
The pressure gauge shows 0.75 bar
